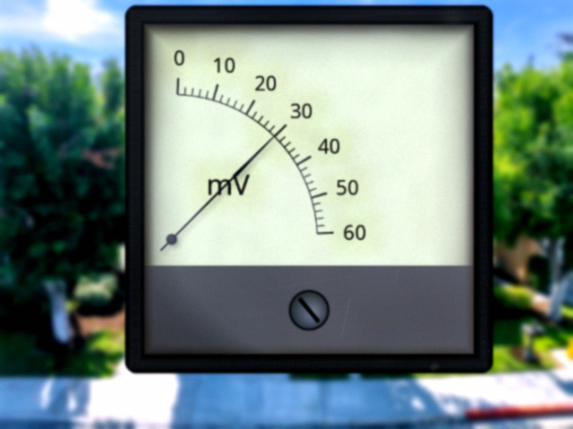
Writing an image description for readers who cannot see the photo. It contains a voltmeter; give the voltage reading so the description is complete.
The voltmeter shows 30 mV
